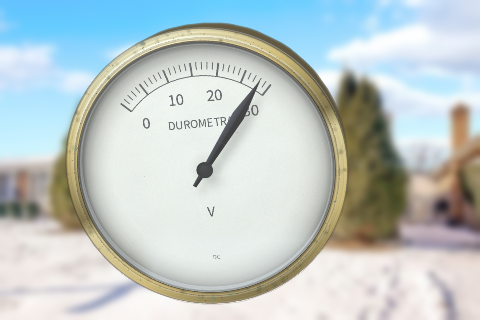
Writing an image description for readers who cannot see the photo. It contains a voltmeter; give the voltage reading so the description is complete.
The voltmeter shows 28 V
